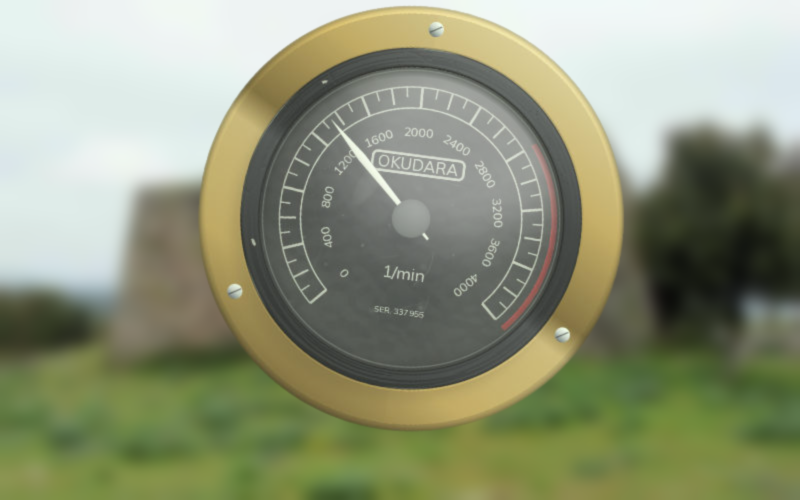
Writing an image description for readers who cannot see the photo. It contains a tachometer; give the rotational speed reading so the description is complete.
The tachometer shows 1350 rpm
